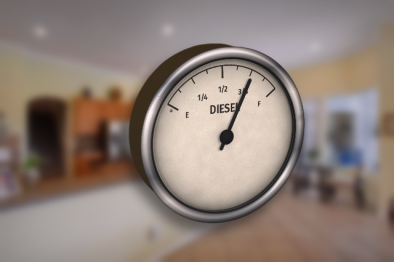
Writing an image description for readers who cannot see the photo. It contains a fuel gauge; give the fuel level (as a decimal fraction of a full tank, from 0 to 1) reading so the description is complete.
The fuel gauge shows 0.75
